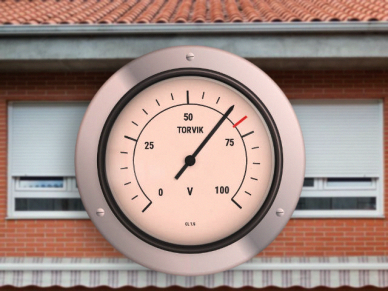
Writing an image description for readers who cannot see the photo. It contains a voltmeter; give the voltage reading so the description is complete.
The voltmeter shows 65 V
